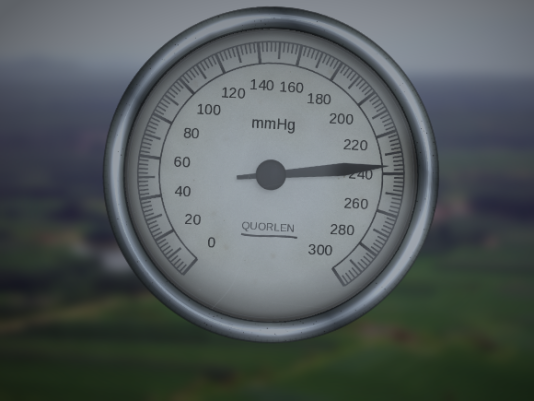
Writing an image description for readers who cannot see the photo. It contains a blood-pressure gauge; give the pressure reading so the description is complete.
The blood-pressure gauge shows 236 mmHg
